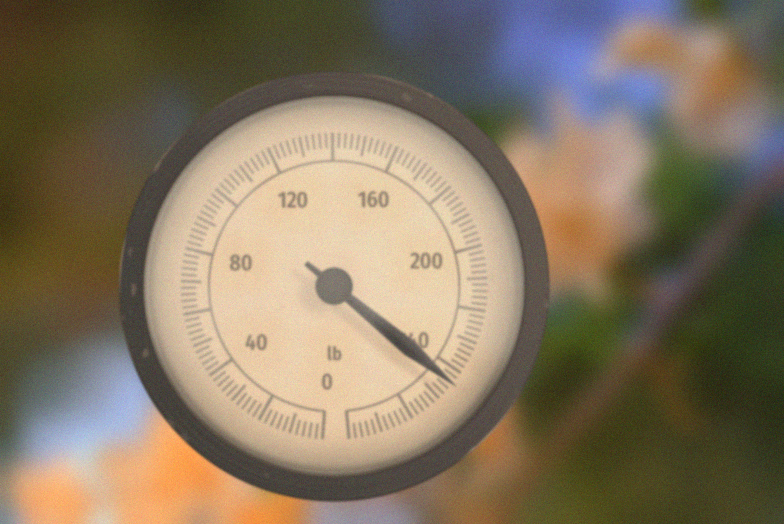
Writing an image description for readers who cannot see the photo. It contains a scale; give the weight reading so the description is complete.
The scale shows 244 lb
